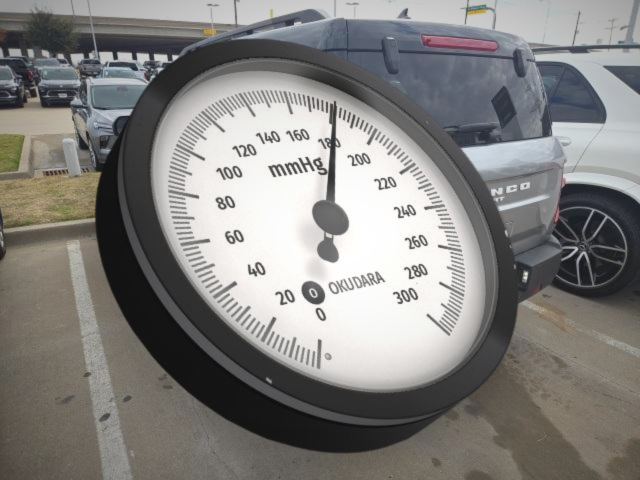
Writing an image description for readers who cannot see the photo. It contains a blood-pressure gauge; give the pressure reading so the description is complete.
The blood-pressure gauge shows 180 mmHg
